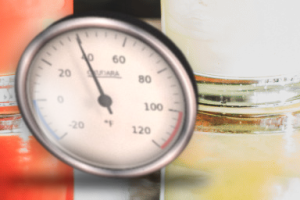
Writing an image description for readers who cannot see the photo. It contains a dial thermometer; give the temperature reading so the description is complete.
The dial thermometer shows 40 °F
